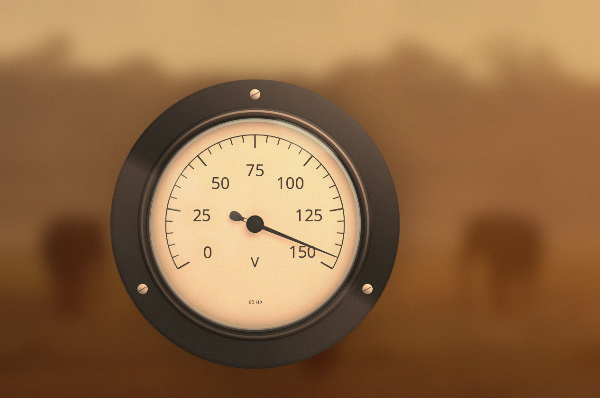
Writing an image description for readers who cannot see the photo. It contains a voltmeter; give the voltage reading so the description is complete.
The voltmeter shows 145 V
